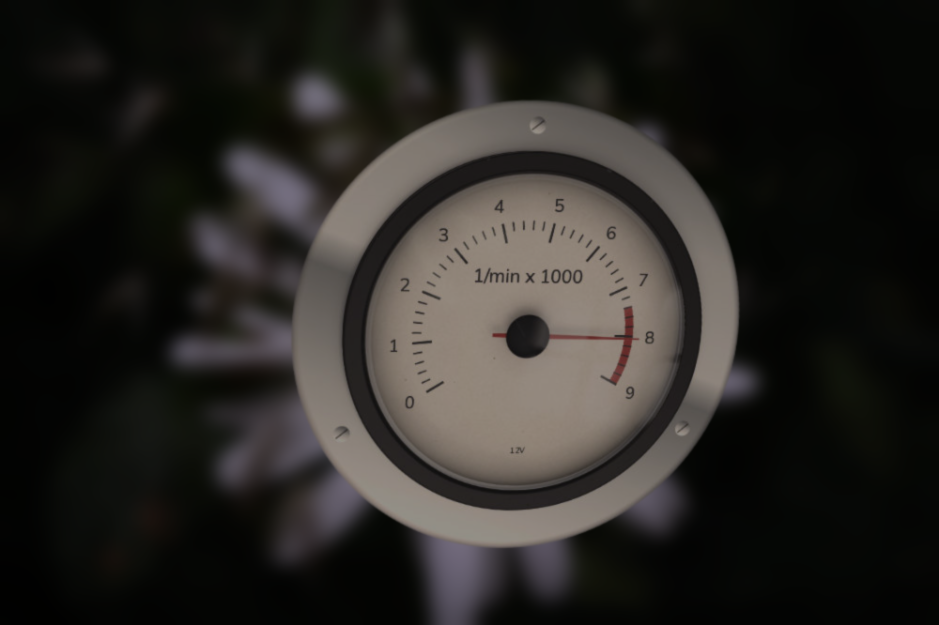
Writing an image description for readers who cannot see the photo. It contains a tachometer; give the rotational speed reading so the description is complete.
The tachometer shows 8000 rpm
